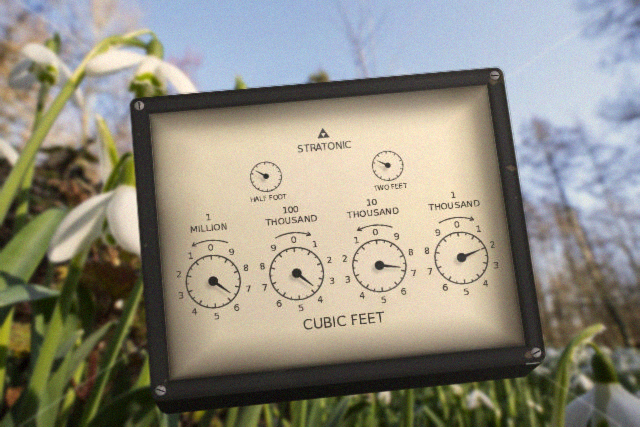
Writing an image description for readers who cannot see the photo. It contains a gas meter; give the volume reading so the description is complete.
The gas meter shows 637200 ft³
